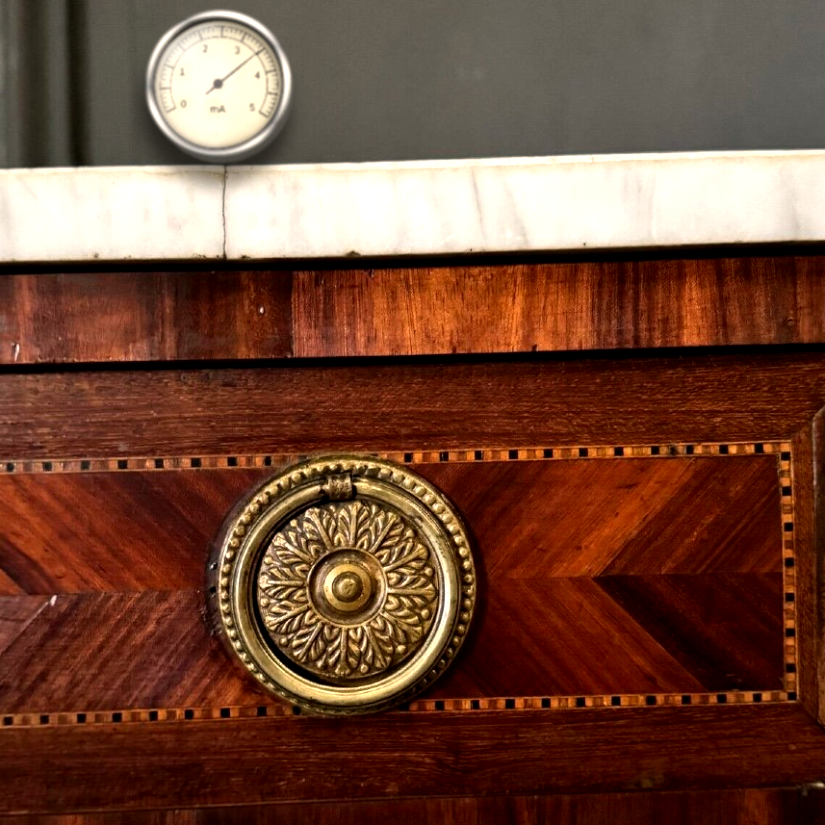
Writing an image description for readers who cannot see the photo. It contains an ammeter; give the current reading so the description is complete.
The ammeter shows 3.5 mA
